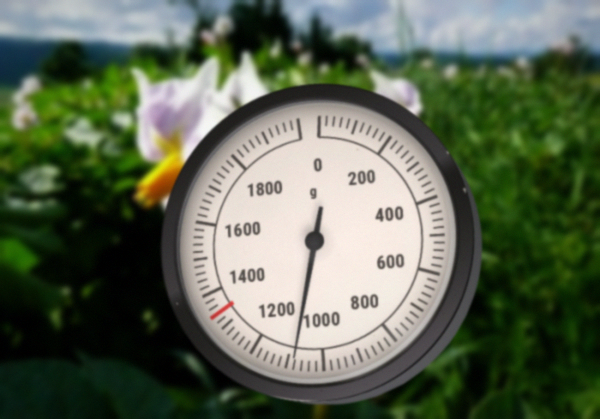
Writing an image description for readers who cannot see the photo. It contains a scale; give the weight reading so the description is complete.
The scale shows 1080 g
